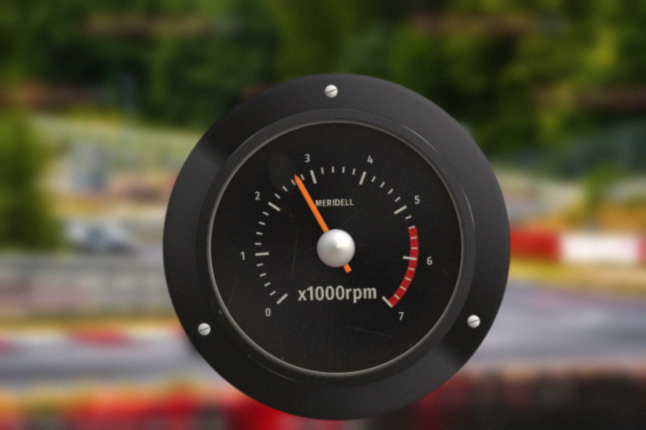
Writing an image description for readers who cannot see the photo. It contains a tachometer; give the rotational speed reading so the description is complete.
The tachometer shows 2700 rpm
